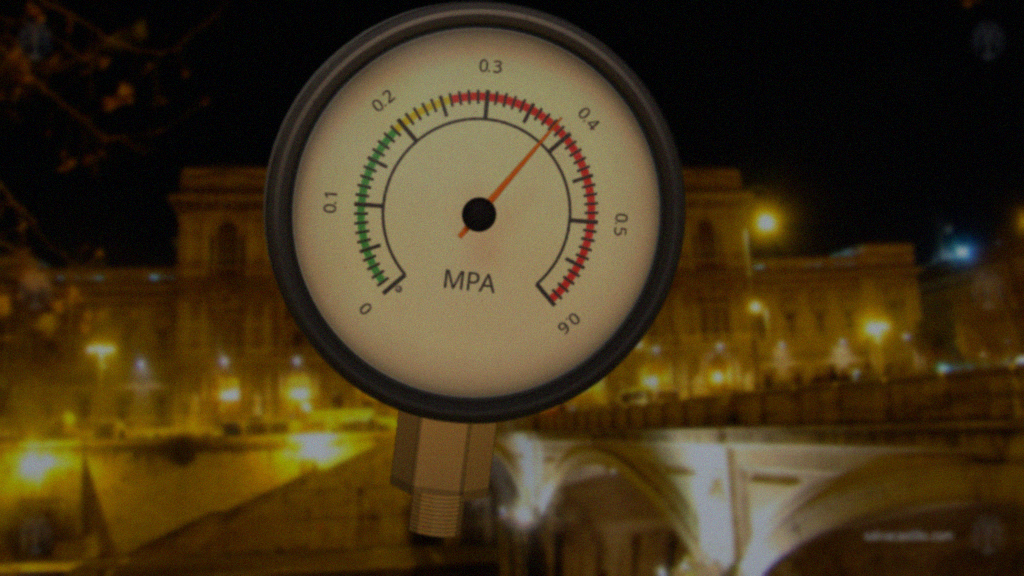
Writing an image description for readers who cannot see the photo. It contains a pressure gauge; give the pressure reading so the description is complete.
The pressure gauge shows 0.38 MPa
